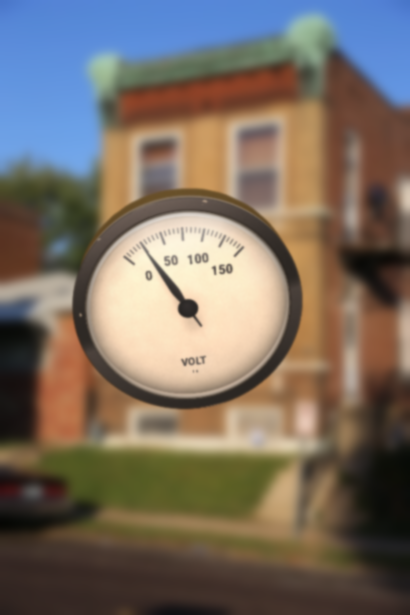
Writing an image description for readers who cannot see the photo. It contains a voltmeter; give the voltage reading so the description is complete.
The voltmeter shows 25 V
